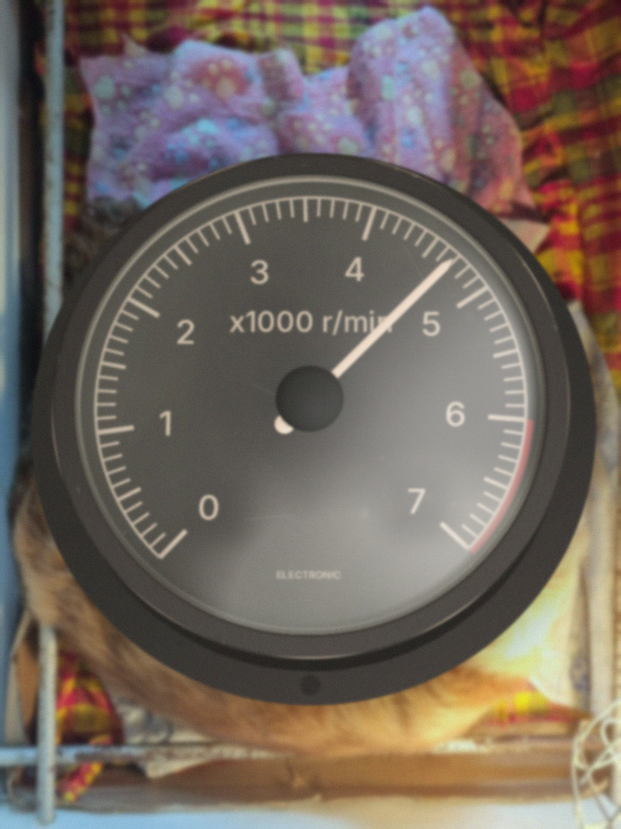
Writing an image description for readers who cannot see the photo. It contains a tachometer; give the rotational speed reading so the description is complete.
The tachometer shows 4700 rpm
